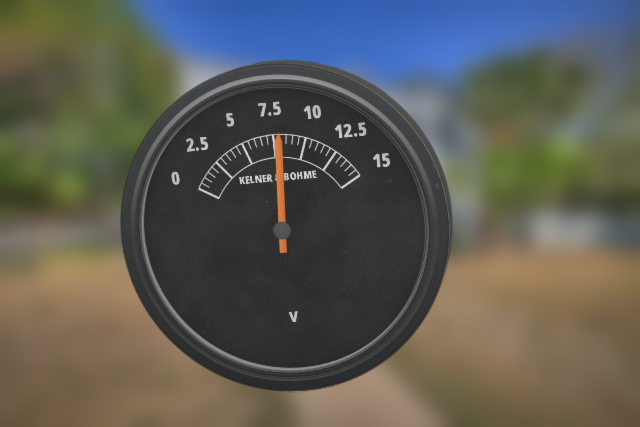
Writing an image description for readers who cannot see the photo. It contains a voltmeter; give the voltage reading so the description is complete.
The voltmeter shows 8 V
